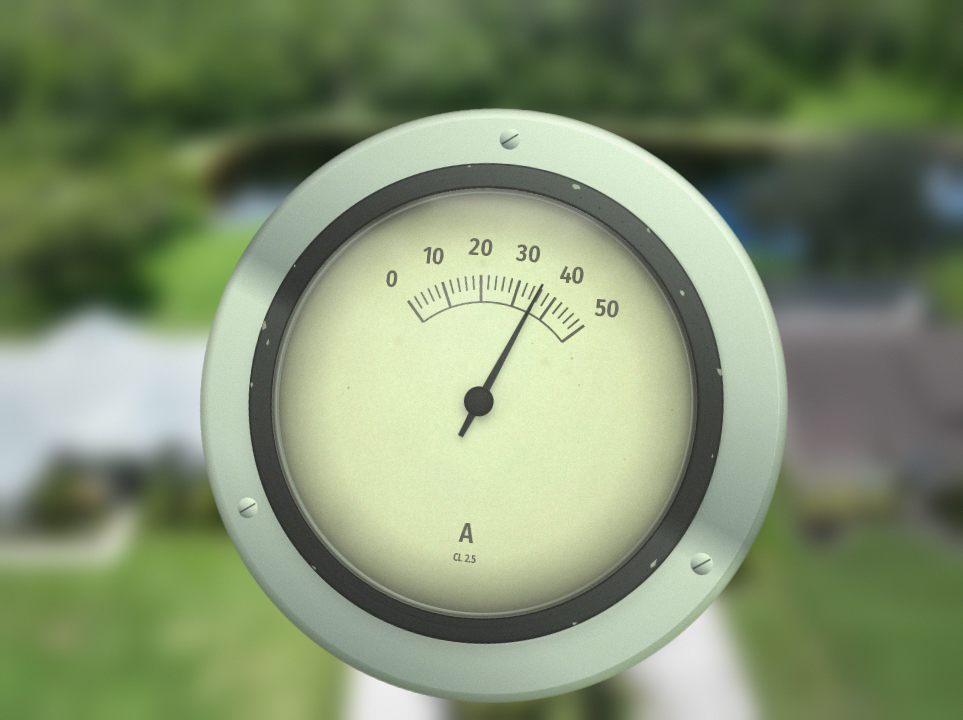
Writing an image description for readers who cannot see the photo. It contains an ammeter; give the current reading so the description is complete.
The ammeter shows 36 A
